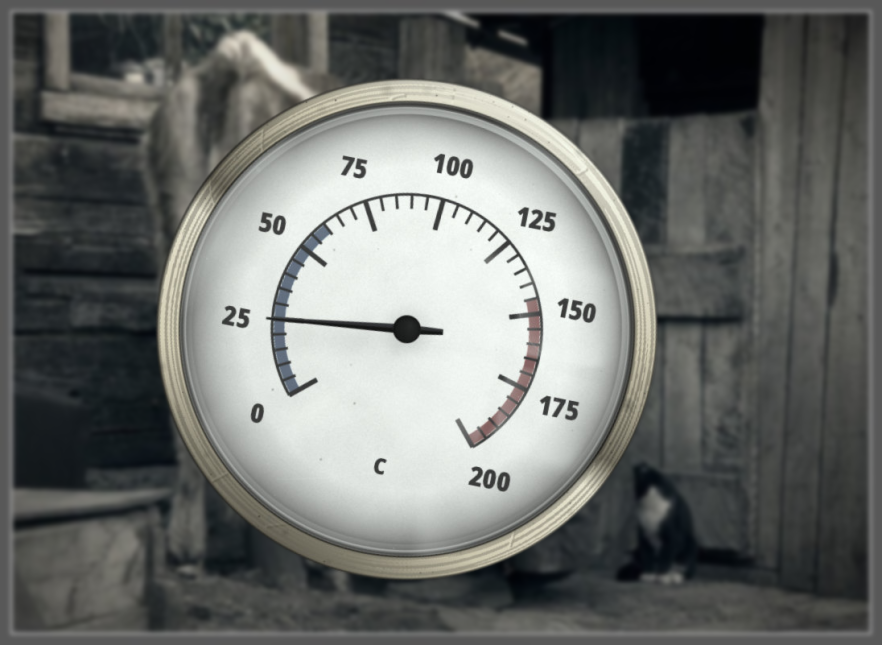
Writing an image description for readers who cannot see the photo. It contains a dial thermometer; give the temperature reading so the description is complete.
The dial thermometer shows 25 °C
